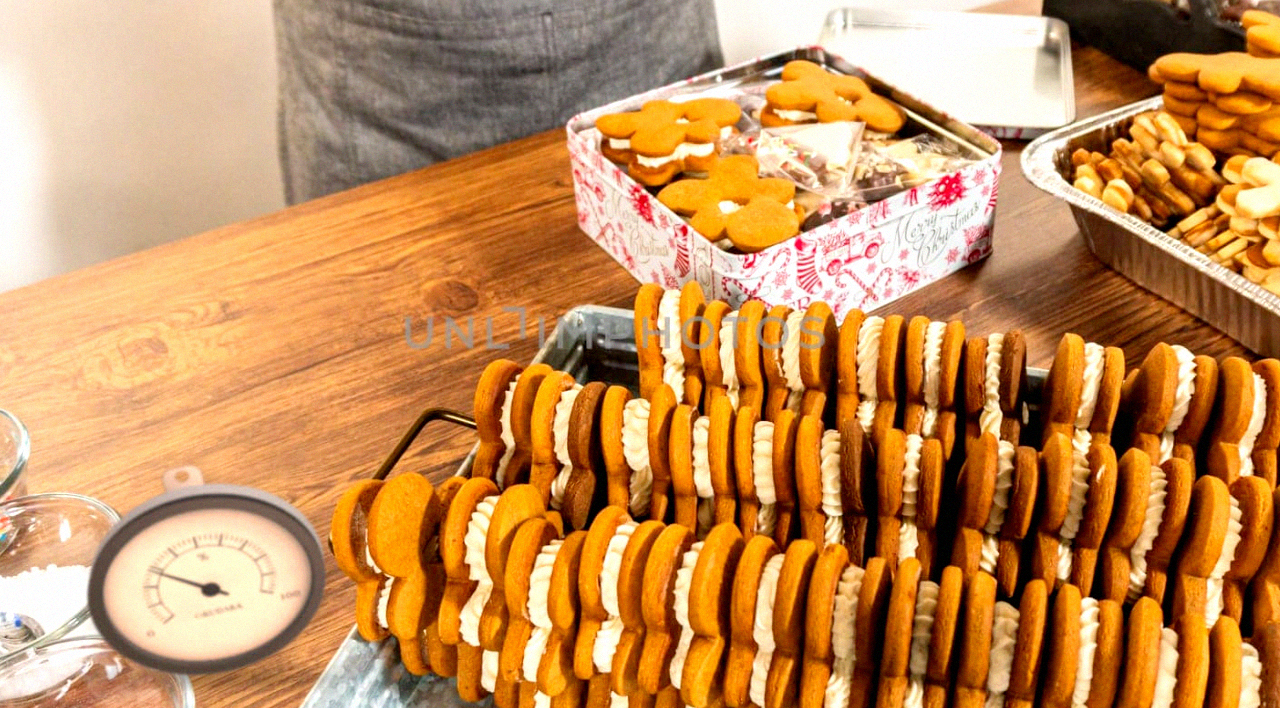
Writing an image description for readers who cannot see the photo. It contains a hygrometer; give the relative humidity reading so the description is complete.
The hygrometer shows 30 %
